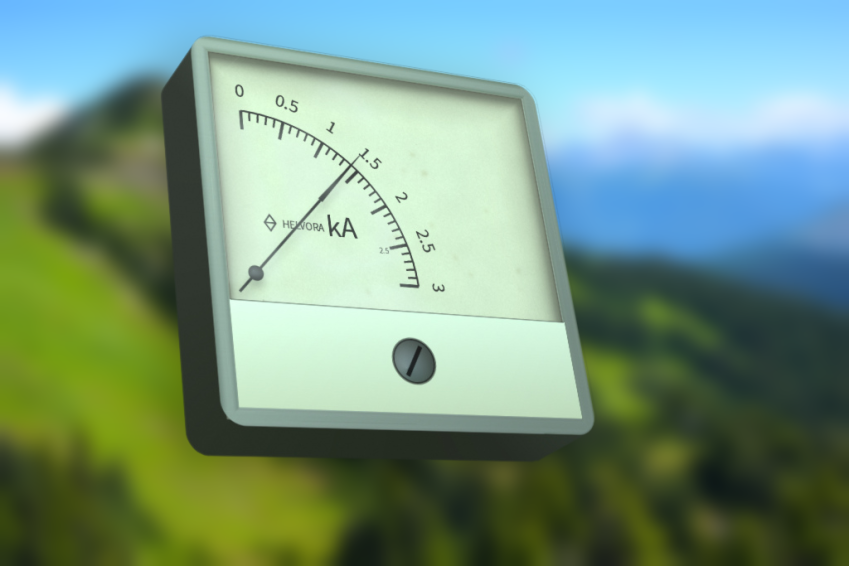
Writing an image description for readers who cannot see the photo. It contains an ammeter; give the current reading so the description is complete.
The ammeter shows 1.4 kA
